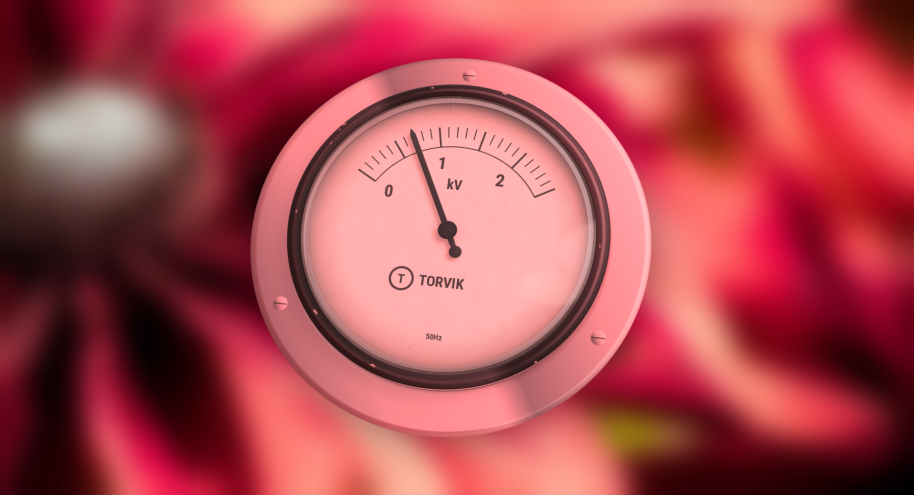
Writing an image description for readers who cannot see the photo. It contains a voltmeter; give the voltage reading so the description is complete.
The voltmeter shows 0.7 kV
